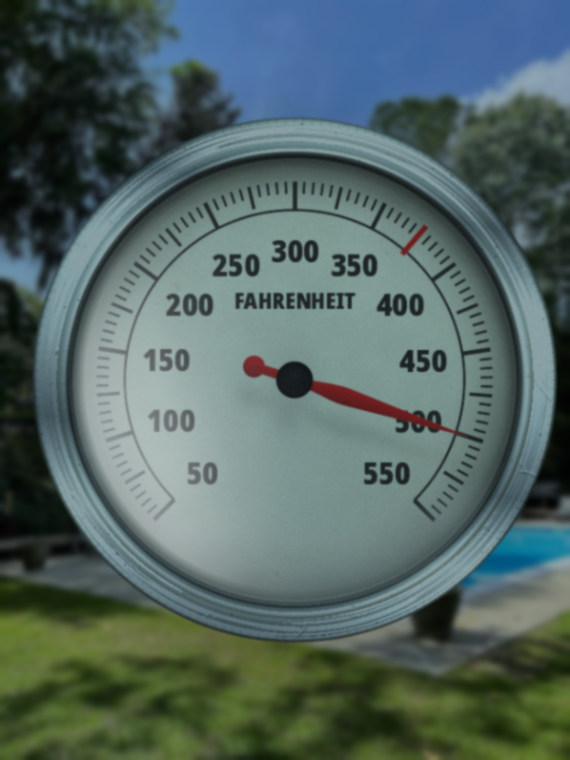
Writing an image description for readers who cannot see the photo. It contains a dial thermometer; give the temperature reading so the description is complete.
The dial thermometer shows 500 °F
